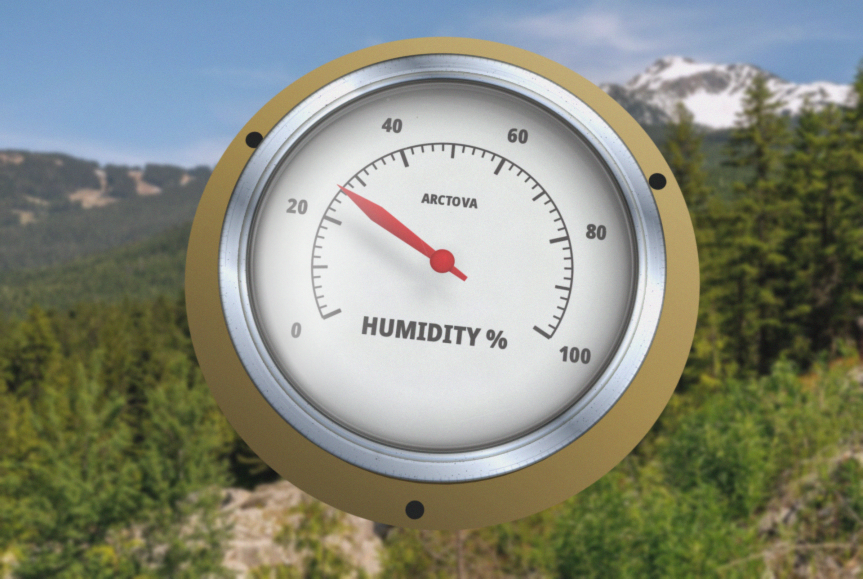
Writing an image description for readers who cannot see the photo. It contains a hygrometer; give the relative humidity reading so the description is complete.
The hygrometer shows 26 %
